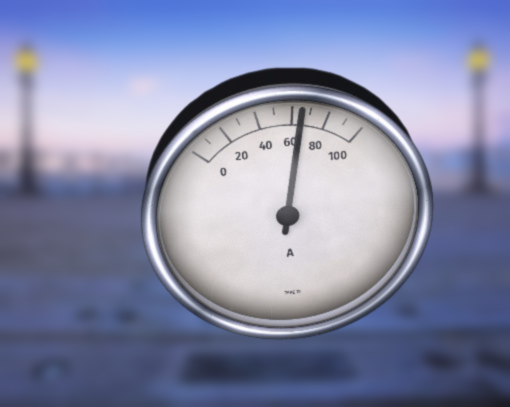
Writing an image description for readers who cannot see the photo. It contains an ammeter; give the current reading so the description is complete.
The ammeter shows 65 A
